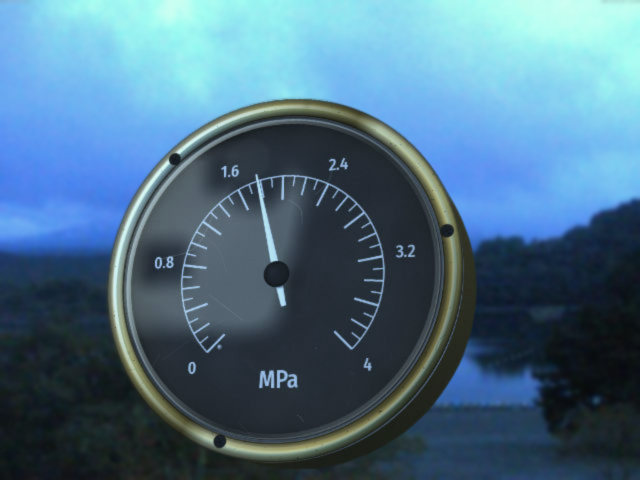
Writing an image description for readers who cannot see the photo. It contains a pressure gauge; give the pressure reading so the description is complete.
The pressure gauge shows 1.8 MPa
